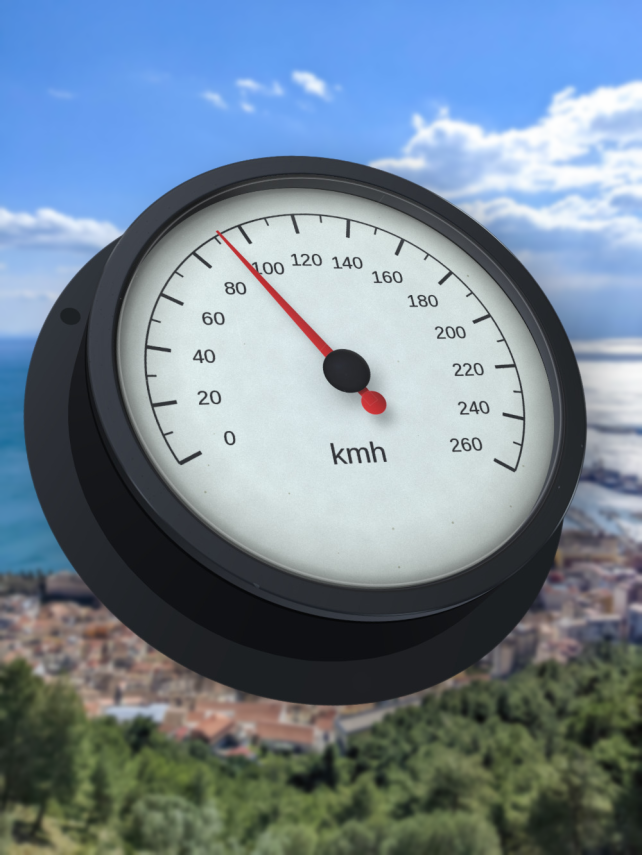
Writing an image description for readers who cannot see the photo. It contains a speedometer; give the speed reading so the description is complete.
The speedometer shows 90 km/h
